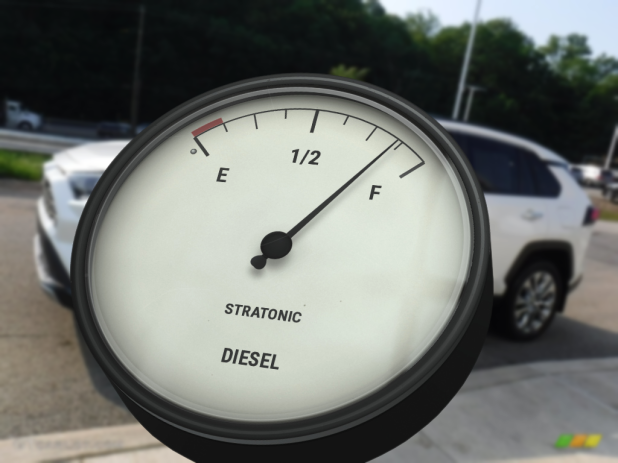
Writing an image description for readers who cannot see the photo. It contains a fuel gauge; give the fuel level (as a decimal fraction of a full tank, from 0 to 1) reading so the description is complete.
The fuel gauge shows 0.875
